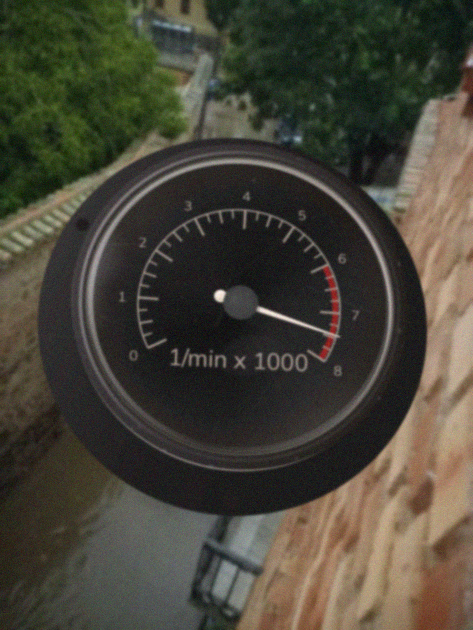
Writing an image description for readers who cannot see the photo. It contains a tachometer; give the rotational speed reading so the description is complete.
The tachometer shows 7500 rpm
